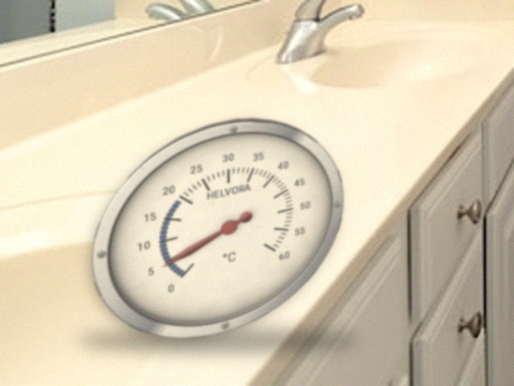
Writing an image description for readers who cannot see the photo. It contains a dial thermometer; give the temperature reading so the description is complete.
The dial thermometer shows 5 °C
